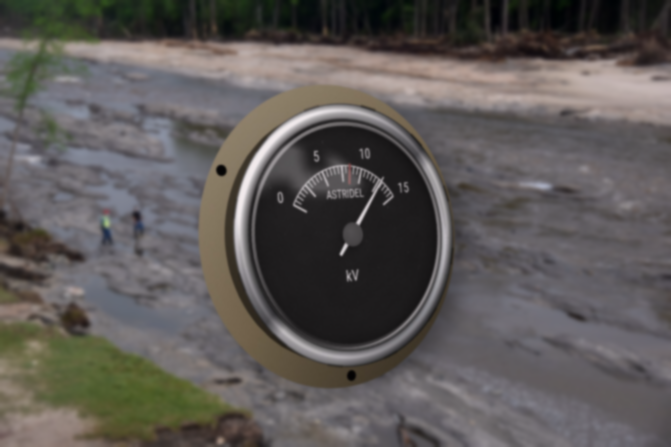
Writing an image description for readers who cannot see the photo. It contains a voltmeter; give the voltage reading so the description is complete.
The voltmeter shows 12.5 kV
